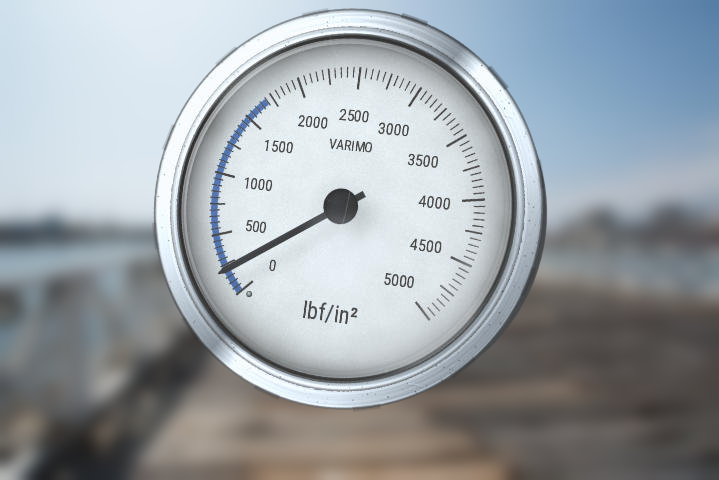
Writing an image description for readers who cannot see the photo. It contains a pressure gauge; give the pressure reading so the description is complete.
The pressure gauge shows 200 psi
